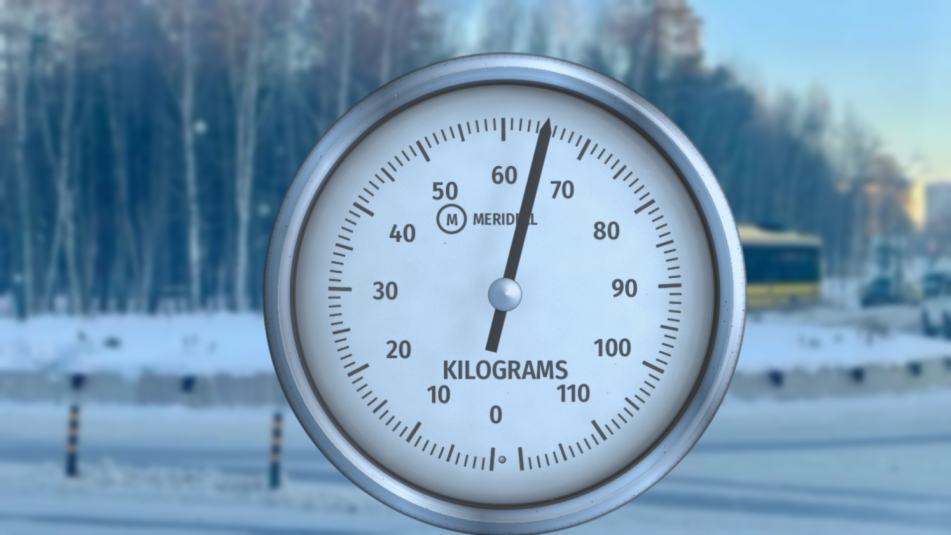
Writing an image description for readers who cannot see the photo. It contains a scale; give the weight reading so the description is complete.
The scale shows 65 kg
